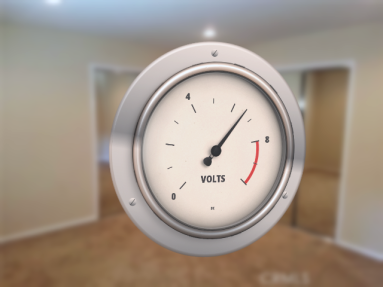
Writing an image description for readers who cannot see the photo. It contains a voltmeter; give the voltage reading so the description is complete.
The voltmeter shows 6.5 V
